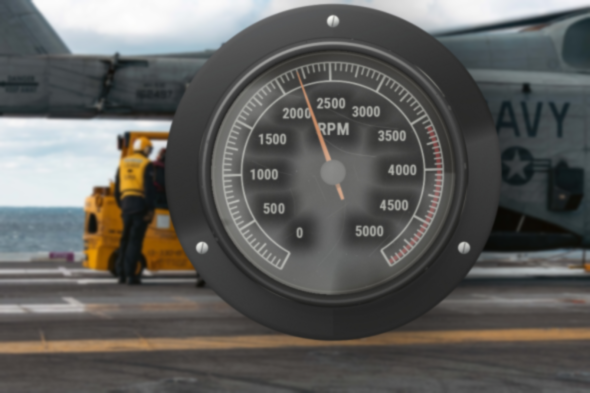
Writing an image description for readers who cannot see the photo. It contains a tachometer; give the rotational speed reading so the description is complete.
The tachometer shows 2200 rpm
